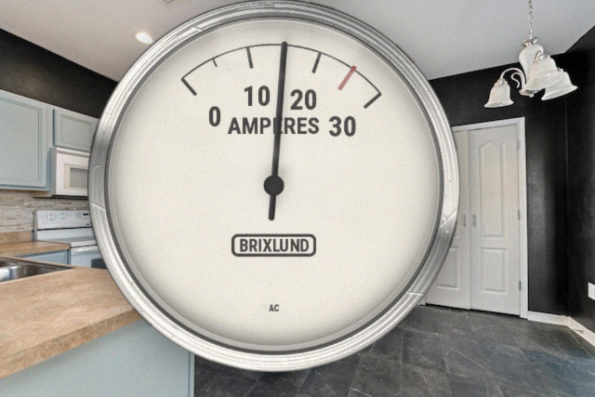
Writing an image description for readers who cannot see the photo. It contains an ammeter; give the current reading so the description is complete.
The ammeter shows 15 A
